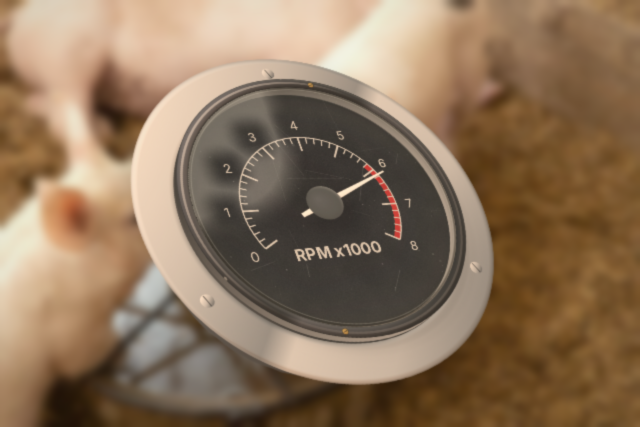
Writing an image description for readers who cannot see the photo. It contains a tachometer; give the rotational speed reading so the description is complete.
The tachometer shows 6200 rpm
